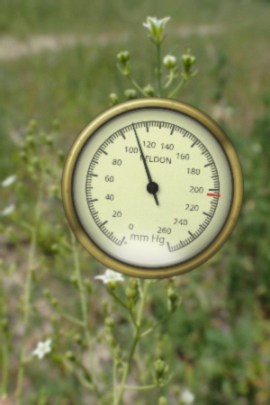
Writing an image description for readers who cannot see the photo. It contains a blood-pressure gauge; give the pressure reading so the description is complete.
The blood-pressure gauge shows 110 mmHg
